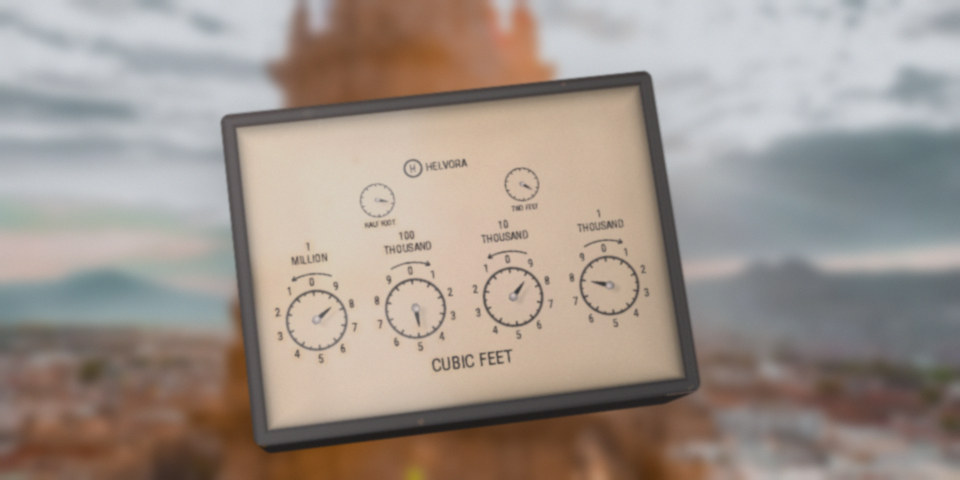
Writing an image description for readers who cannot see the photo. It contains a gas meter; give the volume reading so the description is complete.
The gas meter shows 848800 ft³
